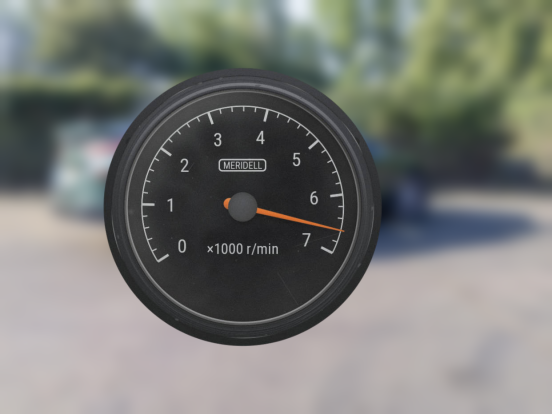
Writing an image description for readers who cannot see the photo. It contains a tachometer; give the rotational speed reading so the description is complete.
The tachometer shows 6600 rpm
